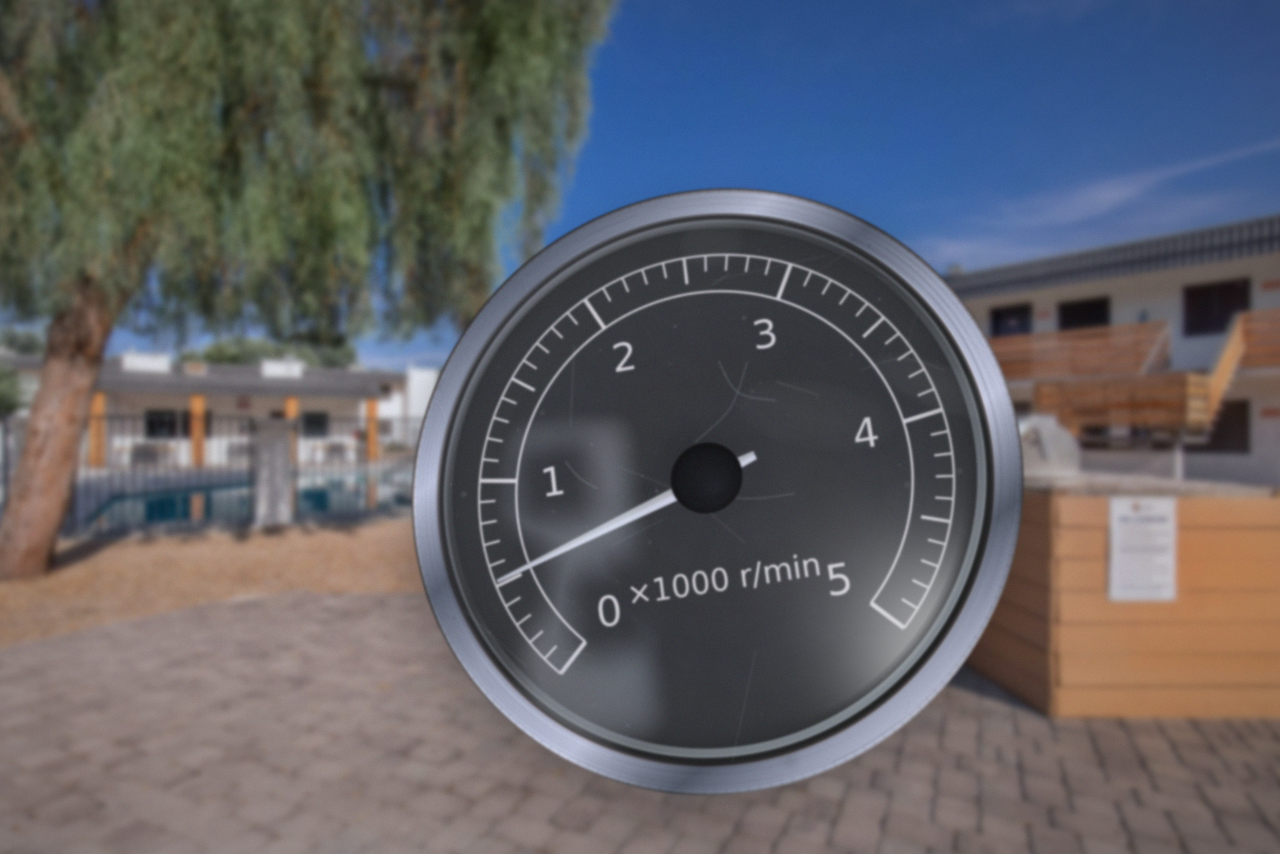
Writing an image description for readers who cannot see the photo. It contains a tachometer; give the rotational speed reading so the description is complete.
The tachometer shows 500 rpm
